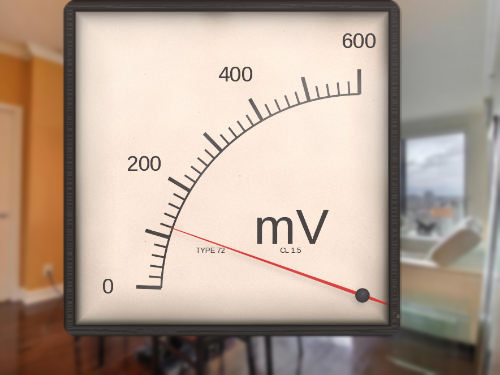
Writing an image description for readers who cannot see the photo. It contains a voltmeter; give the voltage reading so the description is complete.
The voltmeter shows 120 mV
